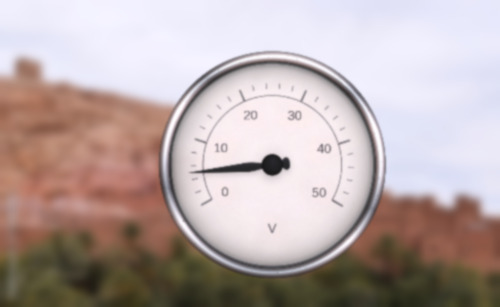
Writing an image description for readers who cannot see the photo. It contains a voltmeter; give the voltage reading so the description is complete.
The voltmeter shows 5 V
